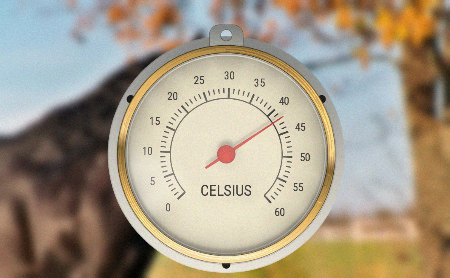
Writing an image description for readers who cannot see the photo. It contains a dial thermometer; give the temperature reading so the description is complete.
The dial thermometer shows 42 °C
